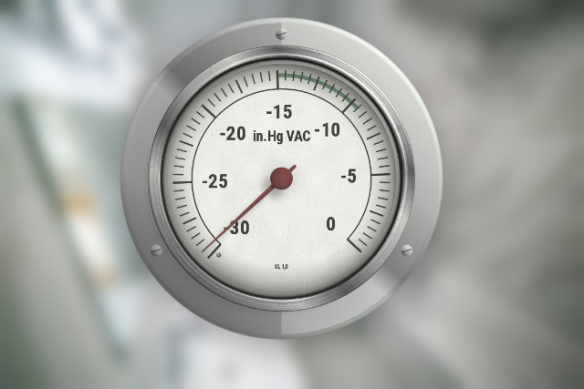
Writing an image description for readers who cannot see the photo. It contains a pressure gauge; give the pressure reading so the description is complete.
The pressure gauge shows -29.5 inHg
